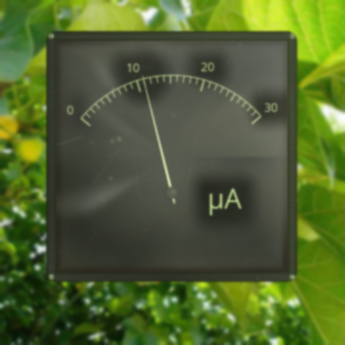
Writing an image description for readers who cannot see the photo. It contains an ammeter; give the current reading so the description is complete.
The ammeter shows 11 µA
